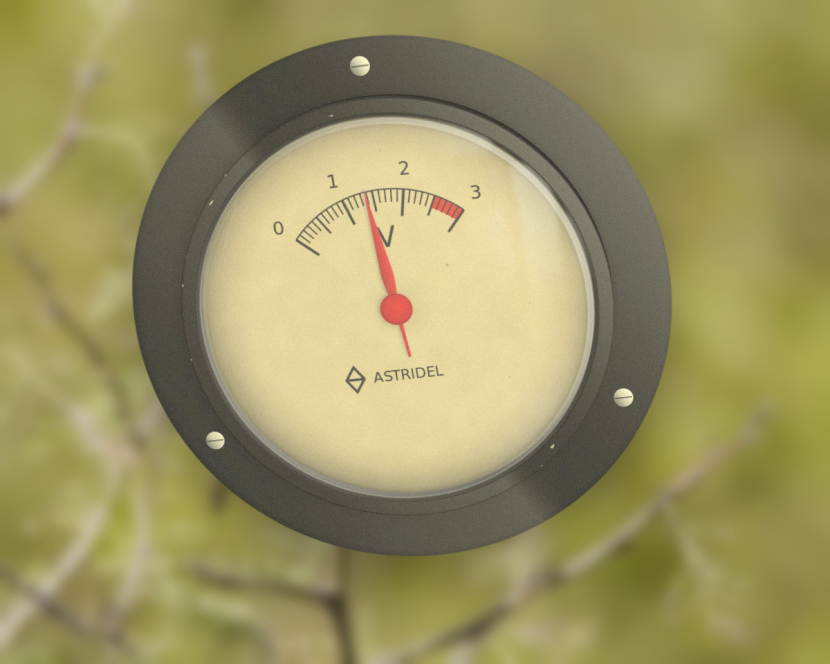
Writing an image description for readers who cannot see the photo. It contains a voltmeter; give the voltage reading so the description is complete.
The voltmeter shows 1.4 V
